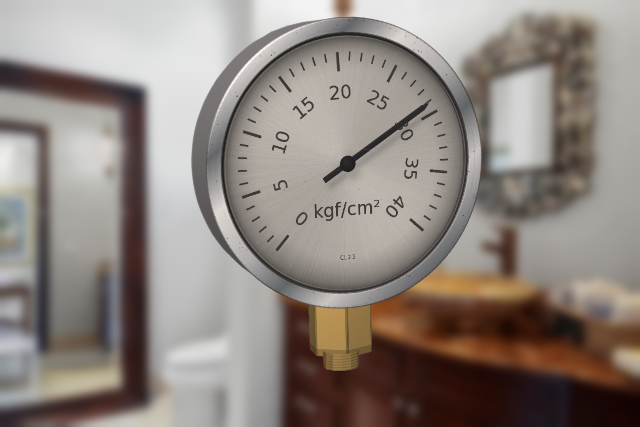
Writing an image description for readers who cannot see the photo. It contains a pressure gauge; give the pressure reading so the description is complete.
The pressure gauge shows 29 kg/cm²
